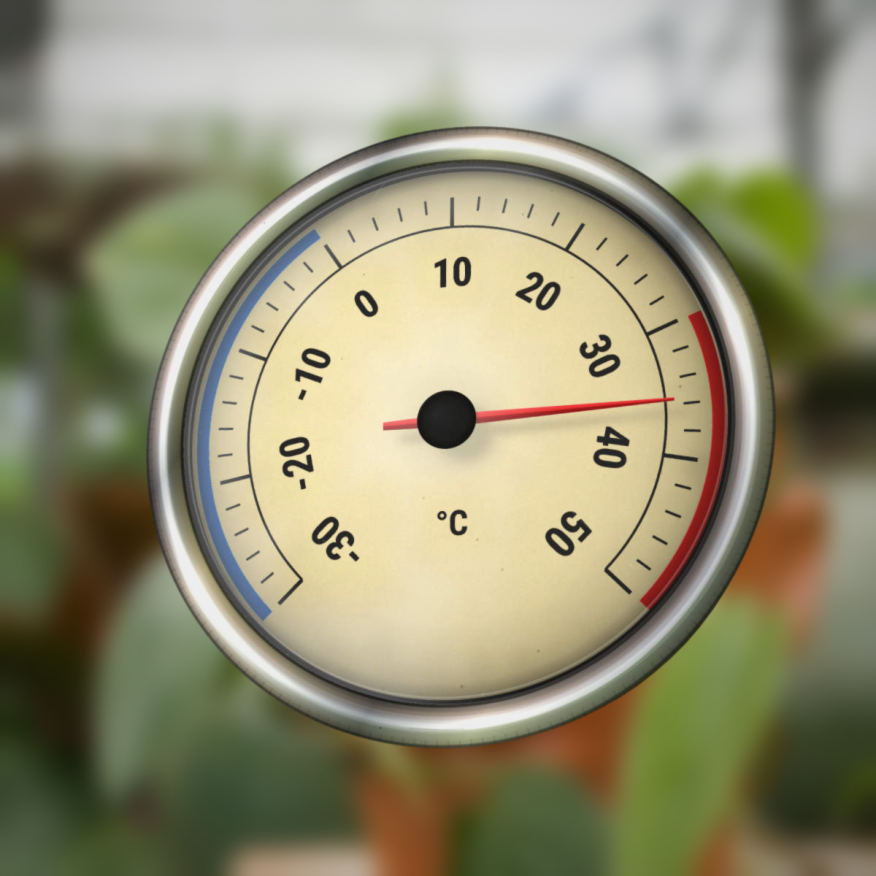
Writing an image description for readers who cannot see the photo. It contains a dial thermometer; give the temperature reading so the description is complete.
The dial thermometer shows 36 °C
